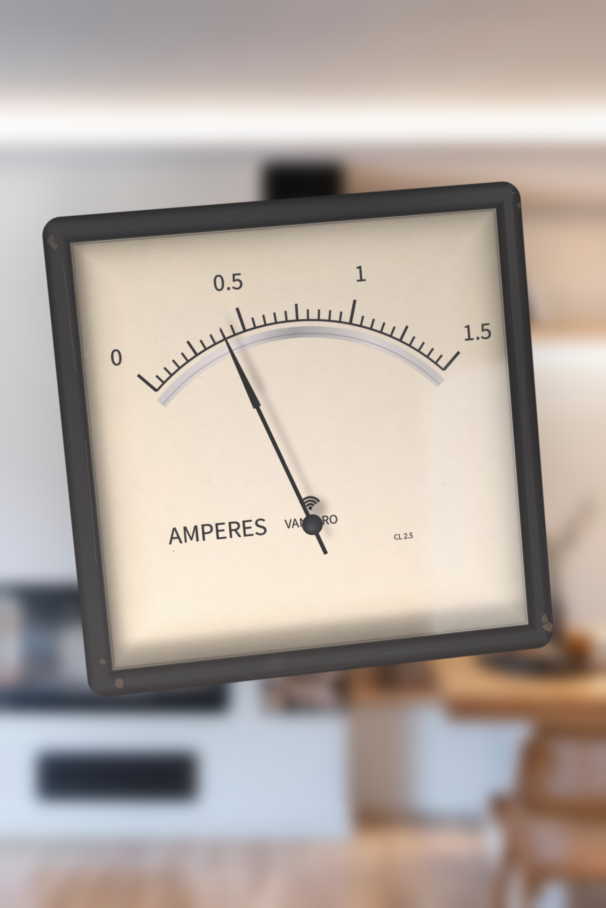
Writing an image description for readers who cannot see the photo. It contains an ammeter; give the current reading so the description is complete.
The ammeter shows 0.4 A
